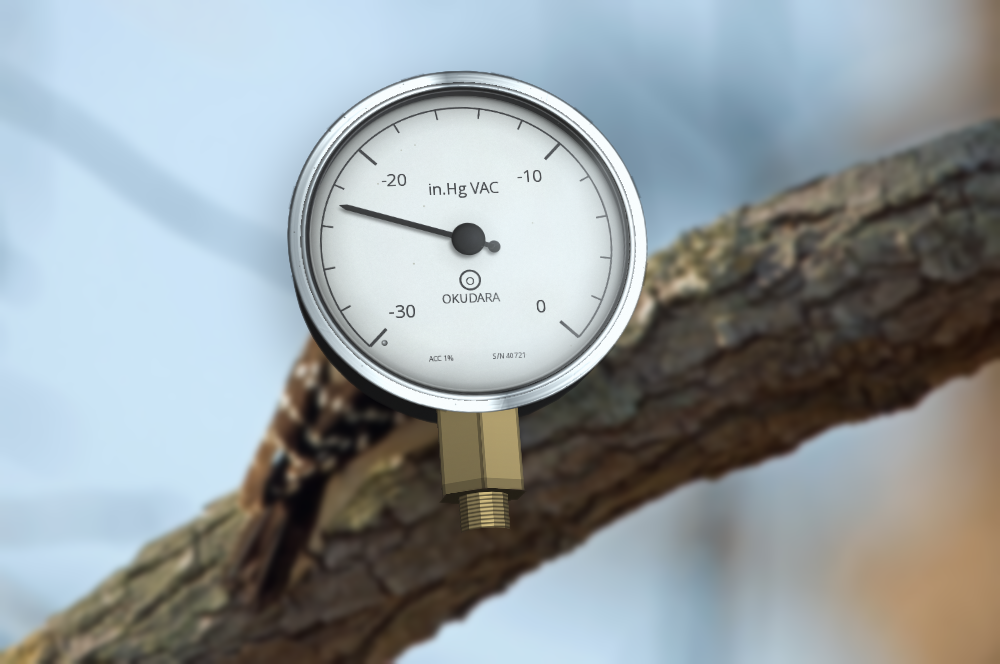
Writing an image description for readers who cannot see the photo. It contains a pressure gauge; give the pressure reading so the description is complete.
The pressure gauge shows -23 inHg
